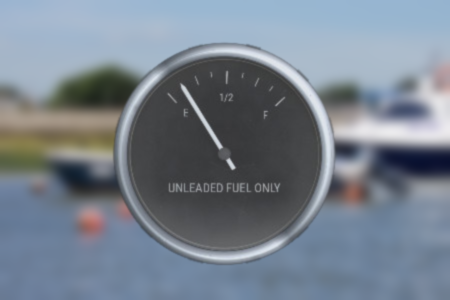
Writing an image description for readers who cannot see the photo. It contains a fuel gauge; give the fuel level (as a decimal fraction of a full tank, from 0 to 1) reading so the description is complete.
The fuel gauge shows 0.125
